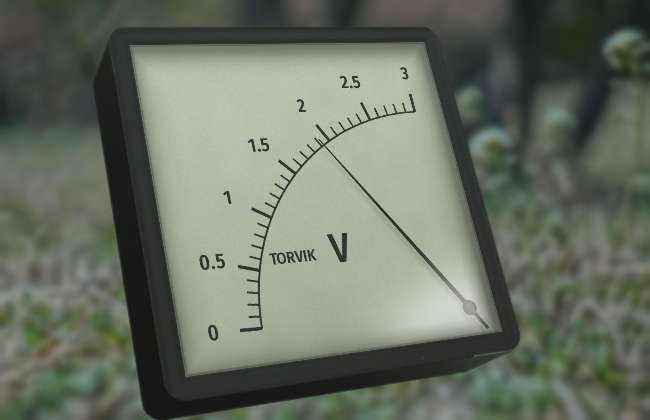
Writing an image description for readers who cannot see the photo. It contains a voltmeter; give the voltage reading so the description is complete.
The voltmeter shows 1.9 V
